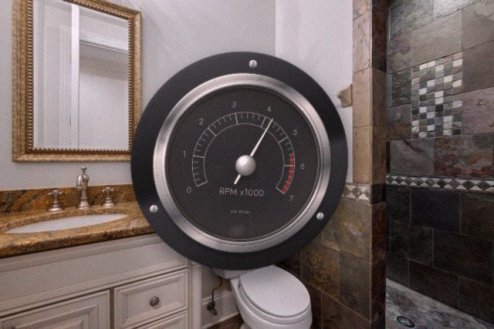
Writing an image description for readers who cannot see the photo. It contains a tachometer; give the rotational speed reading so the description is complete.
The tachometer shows 4200 rpm
